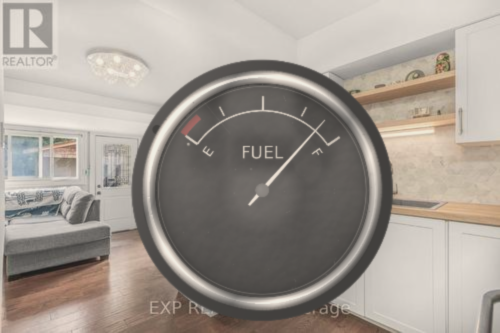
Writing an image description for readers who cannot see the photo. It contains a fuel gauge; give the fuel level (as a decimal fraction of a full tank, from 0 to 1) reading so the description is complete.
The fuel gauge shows 0.875
